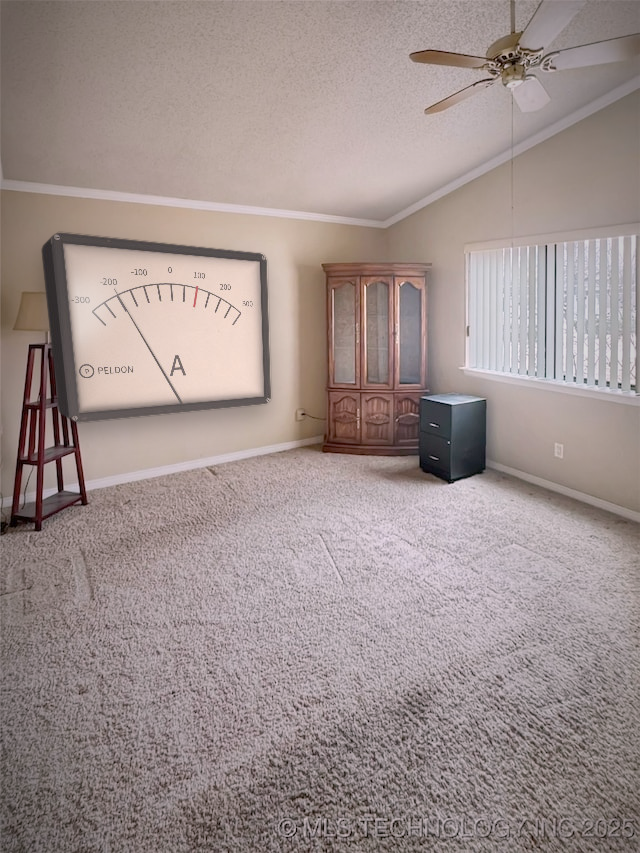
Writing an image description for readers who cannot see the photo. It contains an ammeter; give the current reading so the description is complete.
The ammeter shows -200 A
